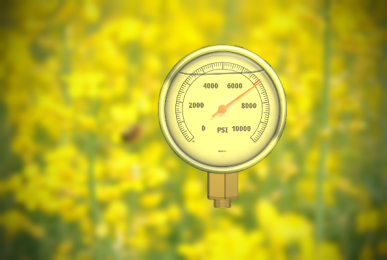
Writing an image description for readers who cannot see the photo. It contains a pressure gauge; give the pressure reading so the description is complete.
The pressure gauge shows 7000 psi
